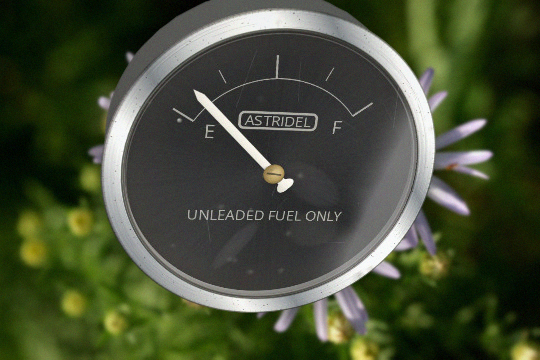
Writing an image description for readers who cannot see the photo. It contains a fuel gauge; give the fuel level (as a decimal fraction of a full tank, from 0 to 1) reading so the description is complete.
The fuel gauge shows 0.125
